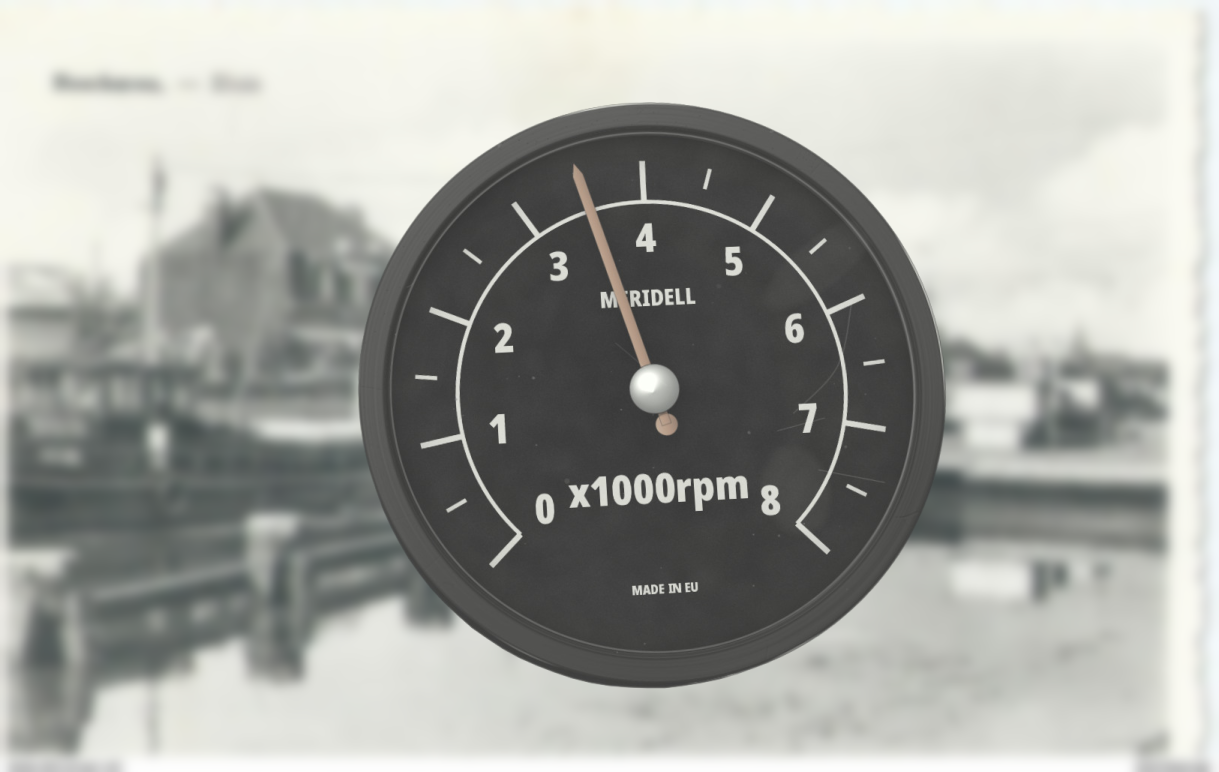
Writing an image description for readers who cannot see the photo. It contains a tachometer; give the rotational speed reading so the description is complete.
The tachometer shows 3500 rpm
